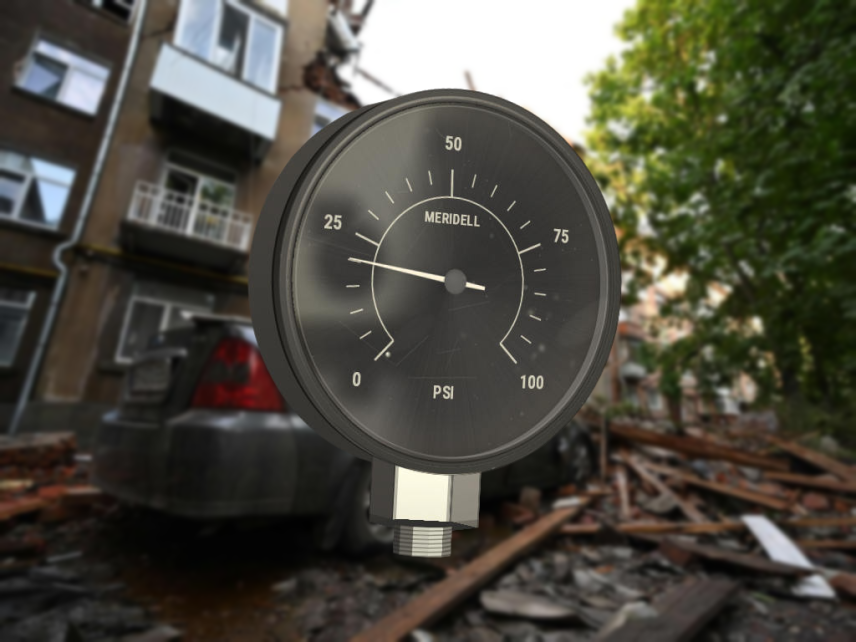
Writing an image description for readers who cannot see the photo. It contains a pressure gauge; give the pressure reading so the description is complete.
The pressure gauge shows 20 psi
